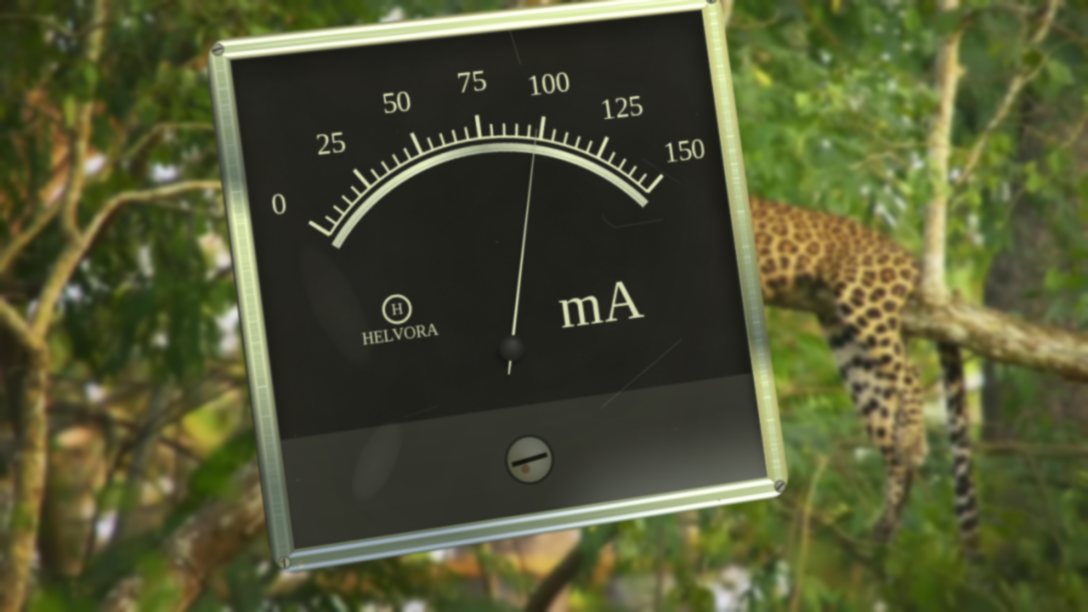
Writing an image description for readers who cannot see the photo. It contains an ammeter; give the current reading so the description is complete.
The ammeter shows 97.5 mA
